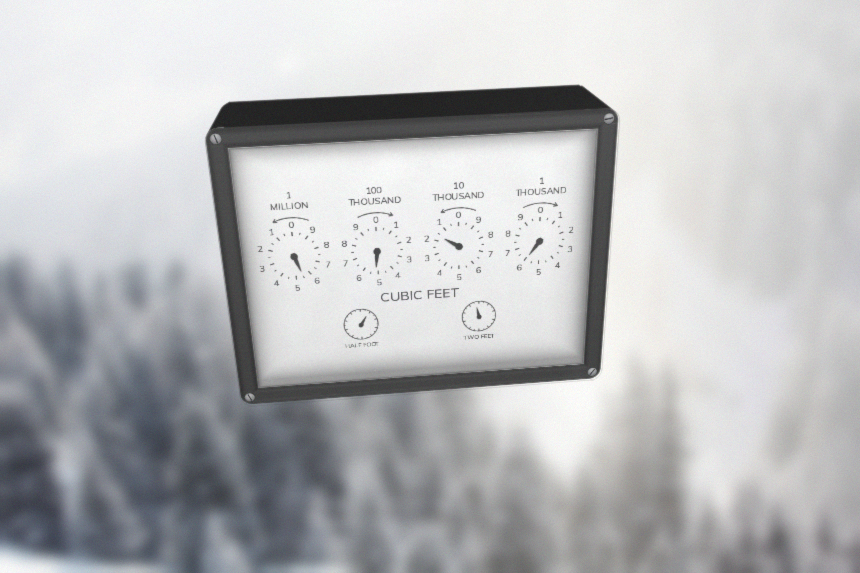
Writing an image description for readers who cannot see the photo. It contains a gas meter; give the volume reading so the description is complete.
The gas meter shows 551600 ft³
